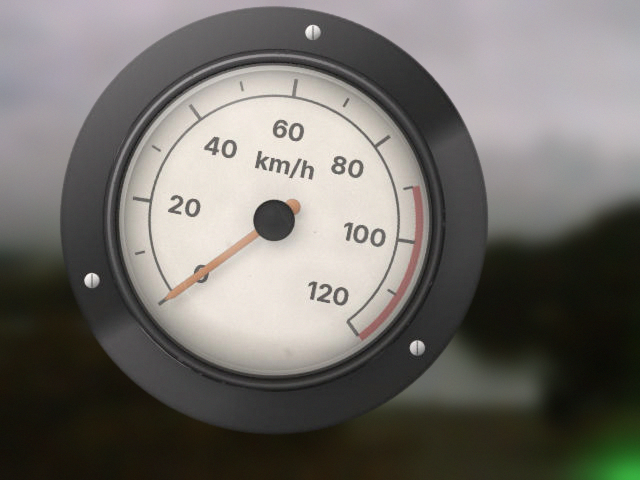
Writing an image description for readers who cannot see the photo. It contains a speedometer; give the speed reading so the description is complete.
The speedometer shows 0 km/h
